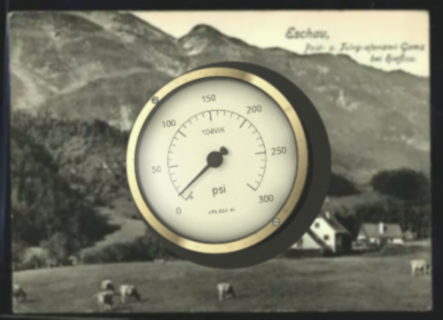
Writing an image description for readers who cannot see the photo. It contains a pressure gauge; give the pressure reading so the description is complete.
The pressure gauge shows 10 psi
